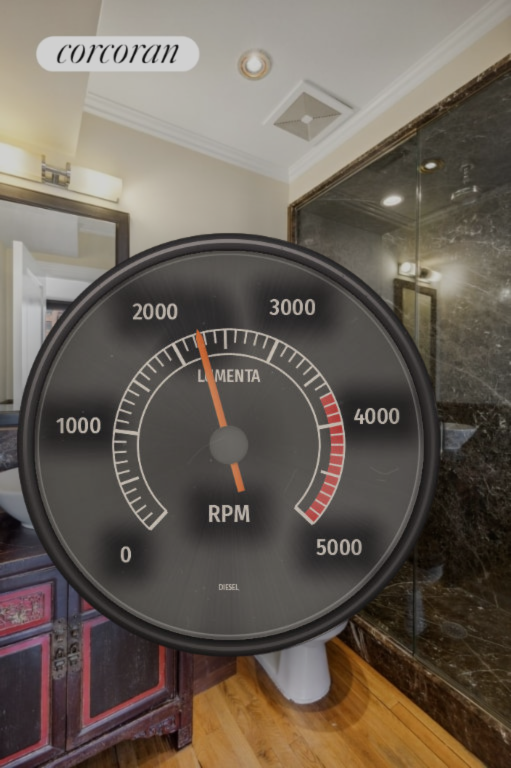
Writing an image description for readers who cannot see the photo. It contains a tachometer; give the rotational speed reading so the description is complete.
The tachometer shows 2250 rpm
